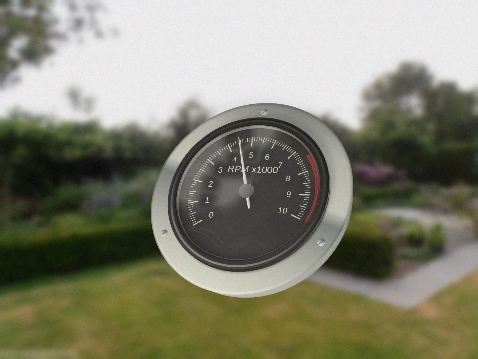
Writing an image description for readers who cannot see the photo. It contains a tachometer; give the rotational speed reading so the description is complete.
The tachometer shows 4500 rpm
